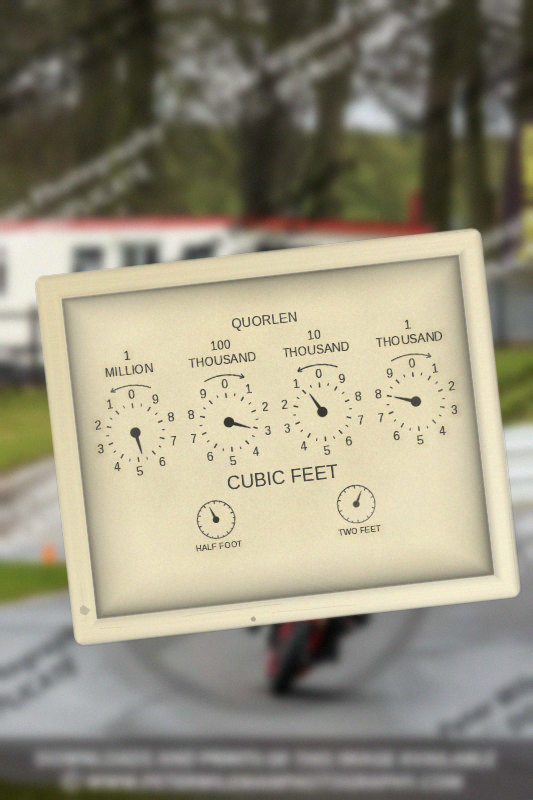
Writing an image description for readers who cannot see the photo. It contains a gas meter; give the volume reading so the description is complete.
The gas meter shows 530800 ft³
